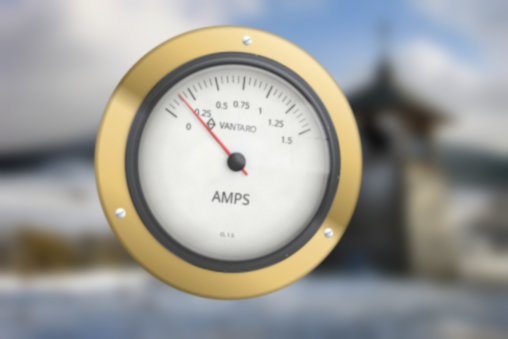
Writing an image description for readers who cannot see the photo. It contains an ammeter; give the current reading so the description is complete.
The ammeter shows 0.15 A
